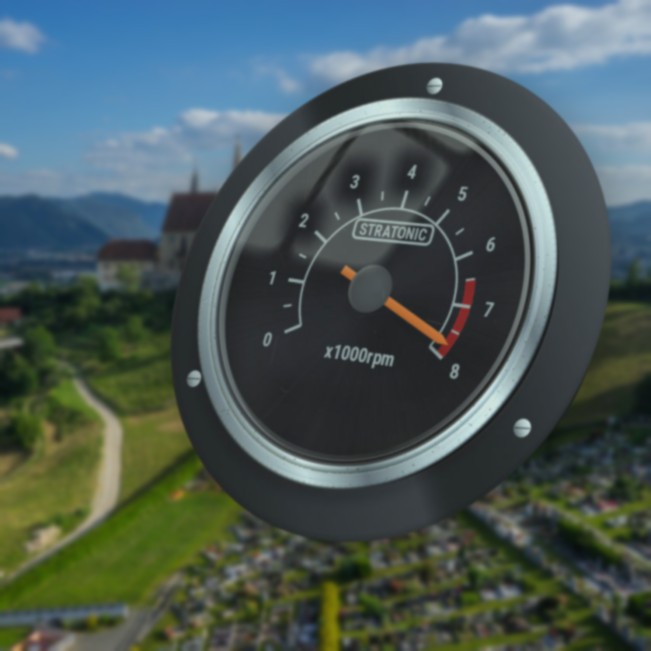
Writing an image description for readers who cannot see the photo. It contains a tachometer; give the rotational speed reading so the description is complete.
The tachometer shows 7750 rpm
